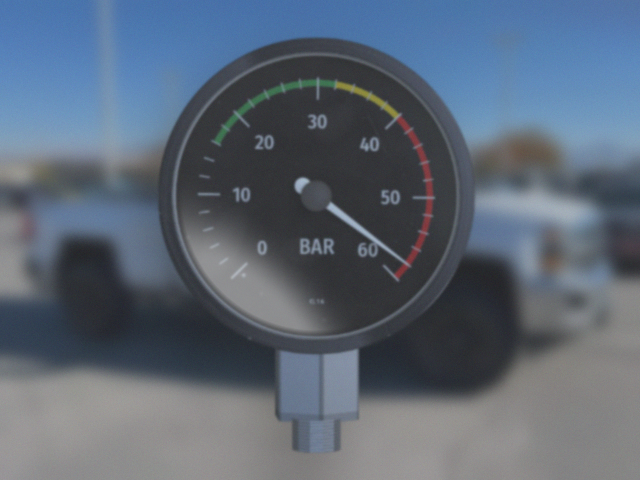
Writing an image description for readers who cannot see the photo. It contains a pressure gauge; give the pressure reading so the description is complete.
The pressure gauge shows 58 bar
